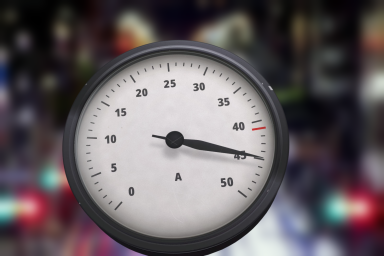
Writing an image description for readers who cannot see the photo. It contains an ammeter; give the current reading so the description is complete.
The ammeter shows 45 A
